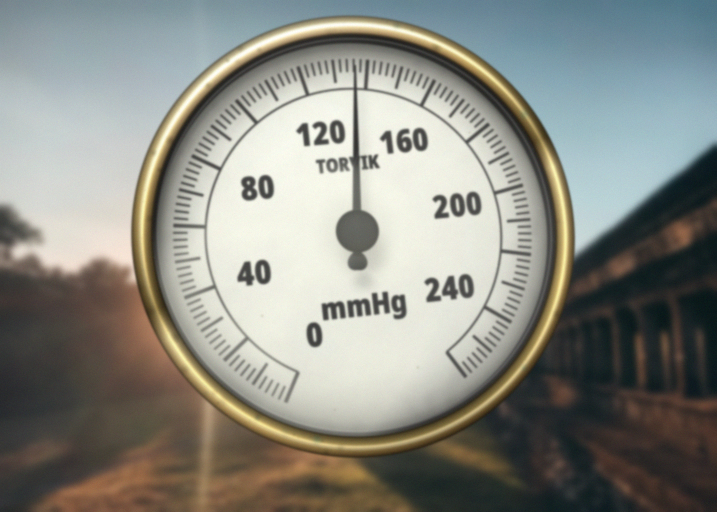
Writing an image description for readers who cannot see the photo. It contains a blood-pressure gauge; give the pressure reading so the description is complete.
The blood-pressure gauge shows 136 mmHg
